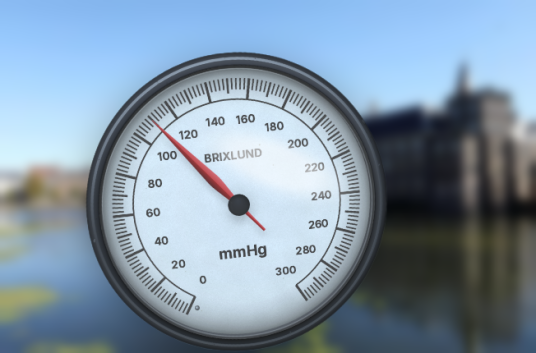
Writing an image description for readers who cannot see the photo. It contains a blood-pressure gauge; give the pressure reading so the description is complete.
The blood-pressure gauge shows 110 mmHg
